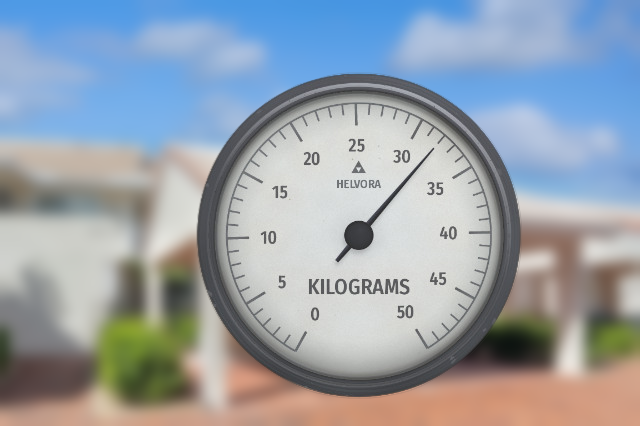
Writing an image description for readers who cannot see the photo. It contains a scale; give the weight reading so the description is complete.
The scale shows 32 kg
